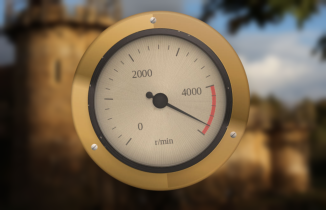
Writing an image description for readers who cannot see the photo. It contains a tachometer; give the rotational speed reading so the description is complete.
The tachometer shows 4800 rpm
